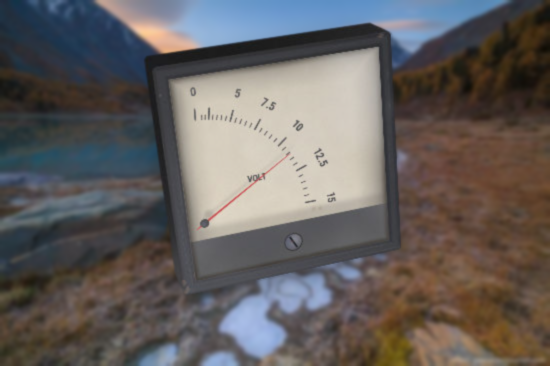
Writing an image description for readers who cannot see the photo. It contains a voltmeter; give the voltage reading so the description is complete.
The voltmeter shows 11 V
